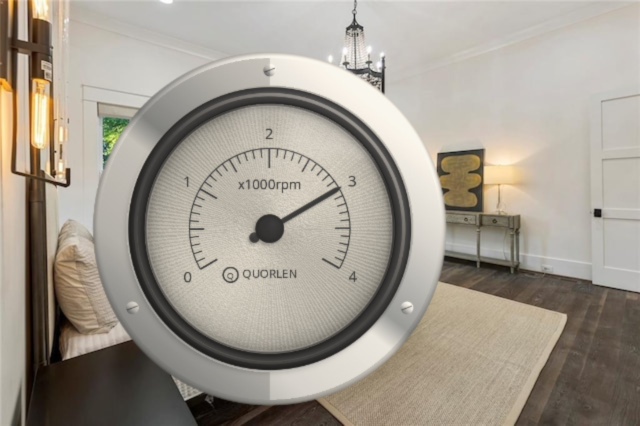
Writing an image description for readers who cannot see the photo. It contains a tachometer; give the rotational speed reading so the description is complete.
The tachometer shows 3000 rpm
